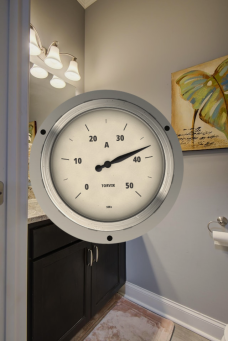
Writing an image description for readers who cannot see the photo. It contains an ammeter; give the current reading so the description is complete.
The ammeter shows 37.5 A
